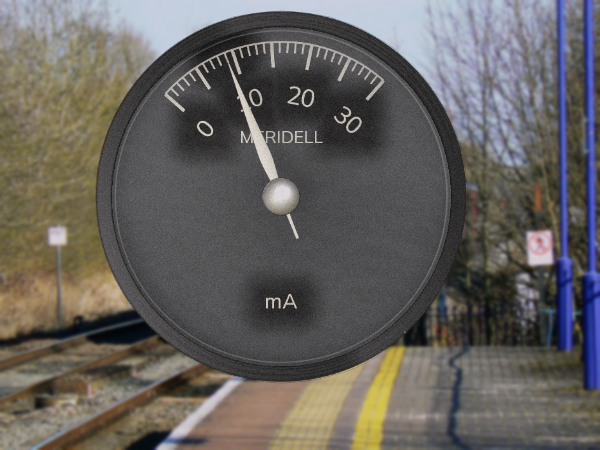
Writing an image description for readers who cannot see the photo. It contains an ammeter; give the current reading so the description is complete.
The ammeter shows 9 mA
